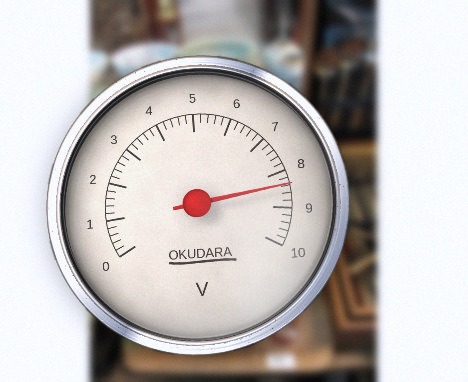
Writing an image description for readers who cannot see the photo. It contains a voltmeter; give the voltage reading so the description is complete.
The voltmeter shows 8.4 V
